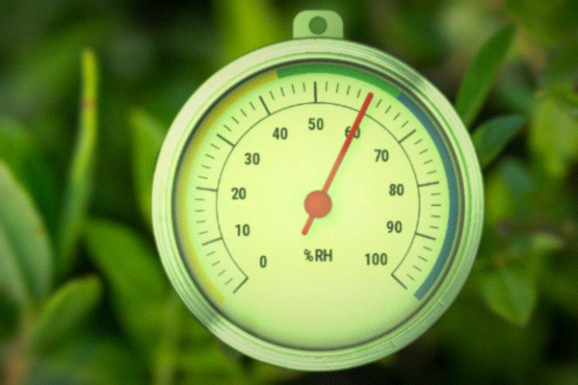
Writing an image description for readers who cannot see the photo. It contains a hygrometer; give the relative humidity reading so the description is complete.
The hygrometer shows 60 %
